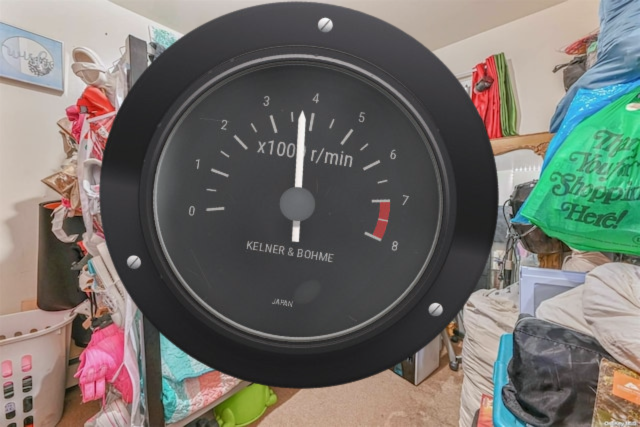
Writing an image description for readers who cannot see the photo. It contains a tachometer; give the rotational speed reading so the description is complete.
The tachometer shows 3750 rpm
